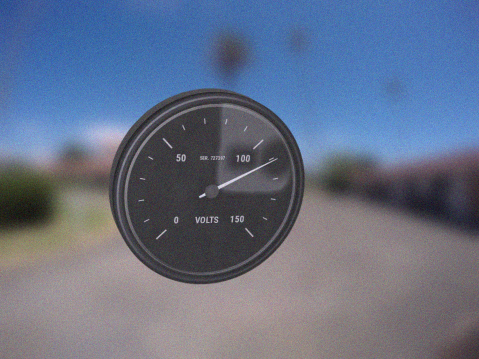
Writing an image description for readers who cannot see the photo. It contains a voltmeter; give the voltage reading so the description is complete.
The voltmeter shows 110 V
